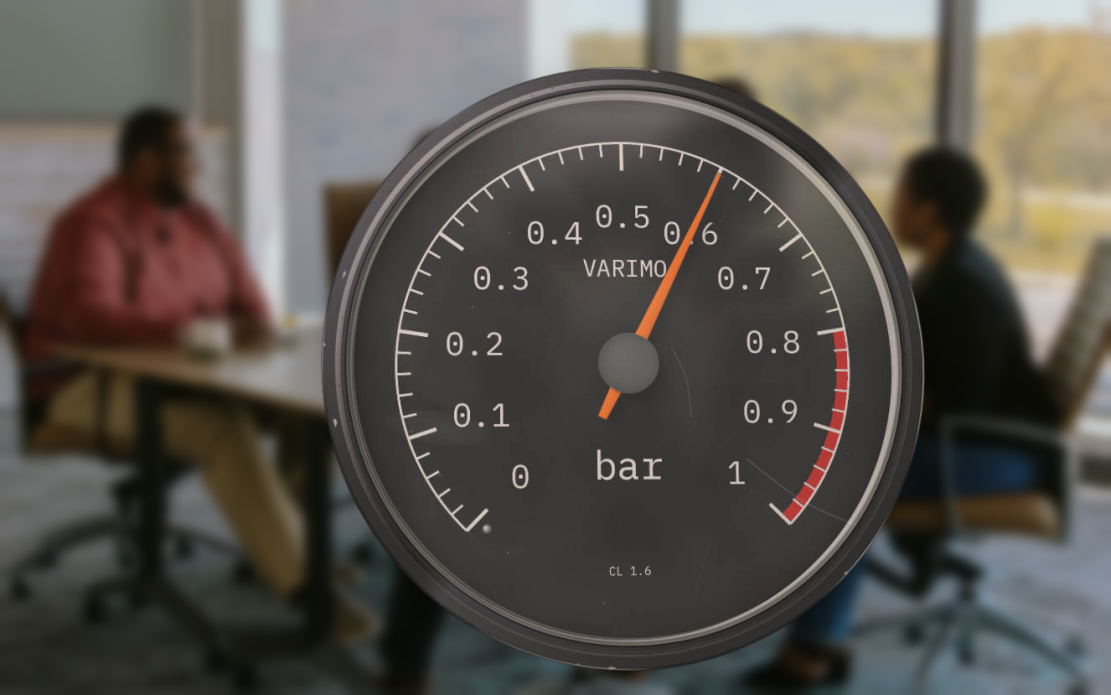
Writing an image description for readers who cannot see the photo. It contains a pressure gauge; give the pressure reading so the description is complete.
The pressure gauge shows 0.6 bar
